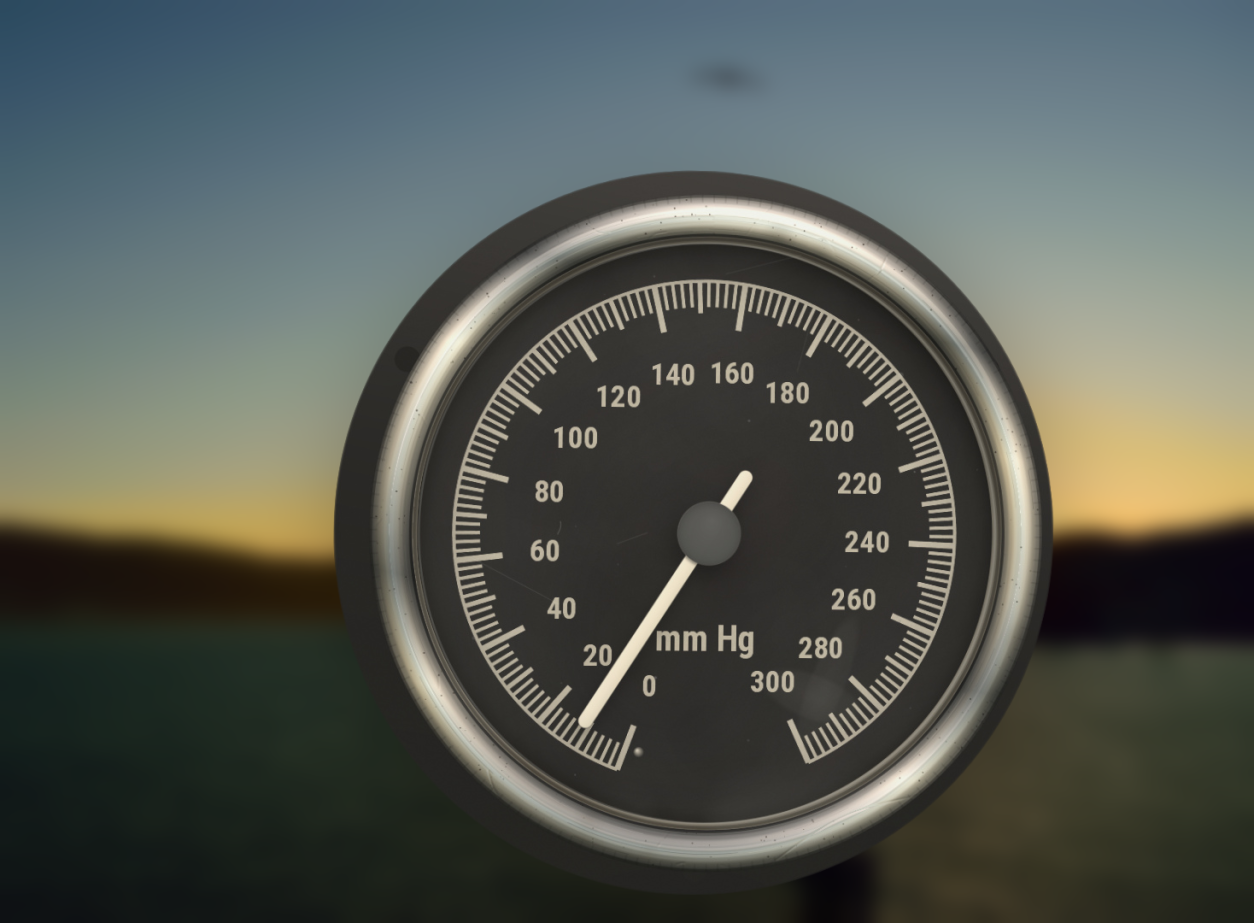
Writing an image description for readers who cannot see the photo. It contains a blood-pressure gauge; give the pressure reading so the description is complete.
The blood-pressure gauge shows 12 mmHg
